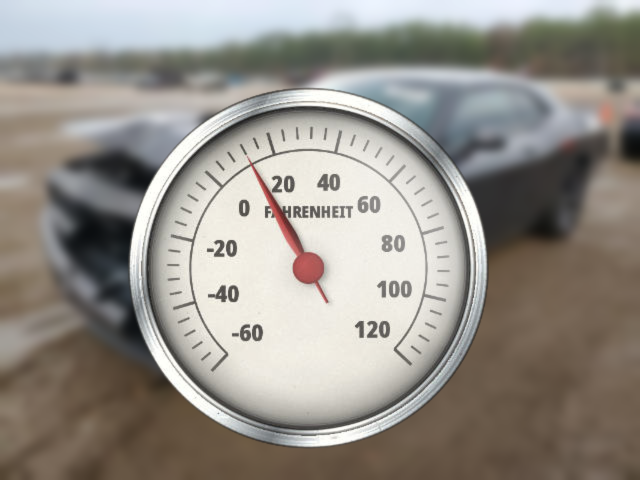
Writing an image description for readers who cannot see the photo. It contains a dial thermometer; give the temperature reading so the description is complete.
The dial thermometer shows 12 °F
